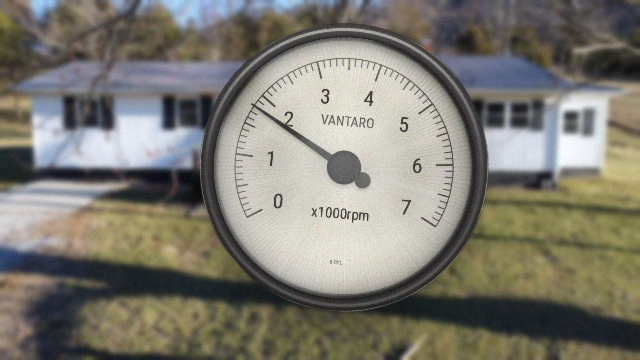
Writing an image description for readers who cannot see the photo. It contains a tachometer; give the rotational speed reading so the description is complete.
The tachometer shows 1800 rpm
